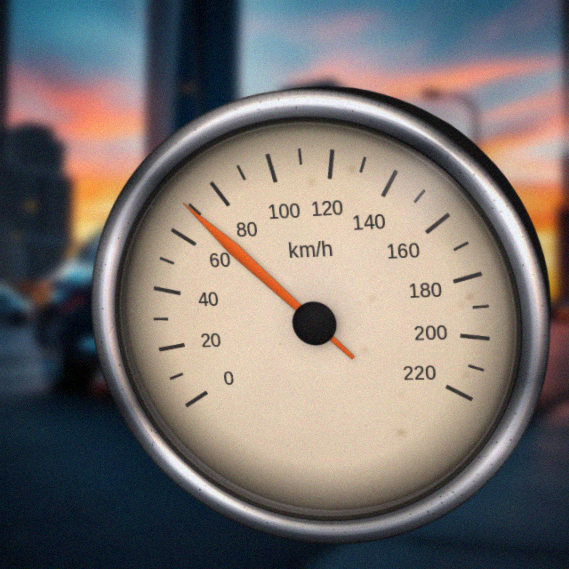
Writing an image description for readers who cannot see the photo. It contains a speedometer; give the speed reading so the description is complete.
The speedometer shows 70 km/h
